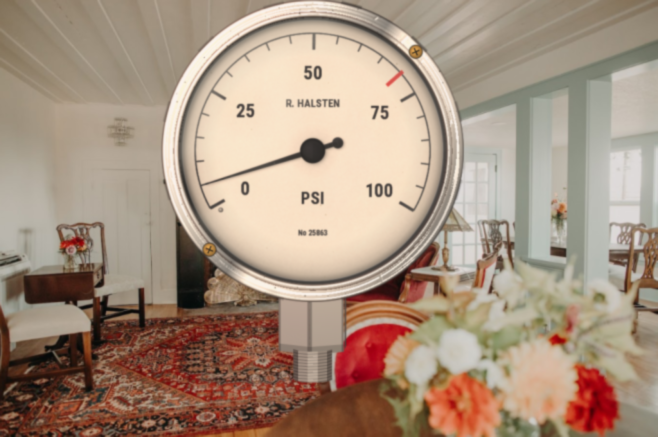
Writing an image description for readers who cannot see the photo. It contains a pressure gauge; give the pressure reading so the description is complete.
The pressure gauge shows 5 psi
